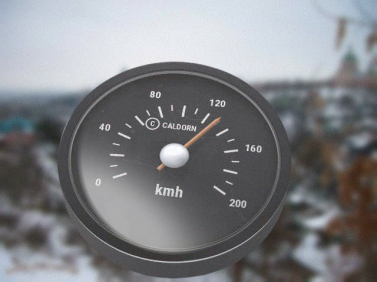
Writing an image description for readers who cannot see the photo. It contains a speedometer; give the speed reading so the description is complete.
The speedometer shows 130 km/h
